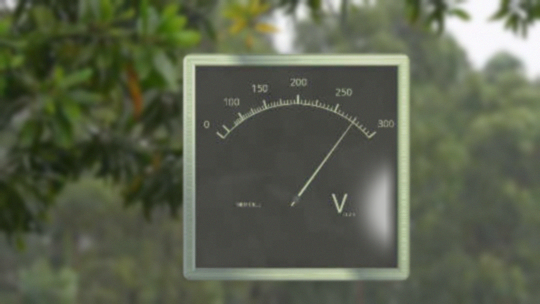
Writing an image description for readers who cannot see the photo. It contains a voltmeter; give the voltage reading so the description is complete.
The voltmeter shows 275 V
